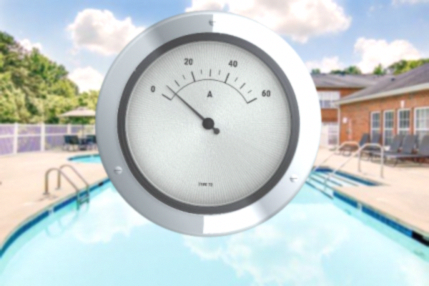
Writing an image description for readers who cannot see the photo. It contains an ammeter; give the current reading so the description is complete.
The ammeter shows 5 A
